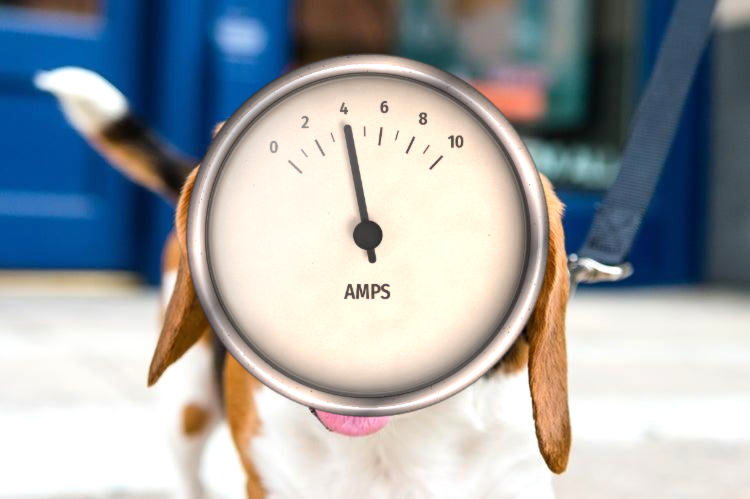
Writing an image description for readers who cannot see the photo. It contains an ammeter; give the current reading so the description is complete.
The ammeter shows 4 A
